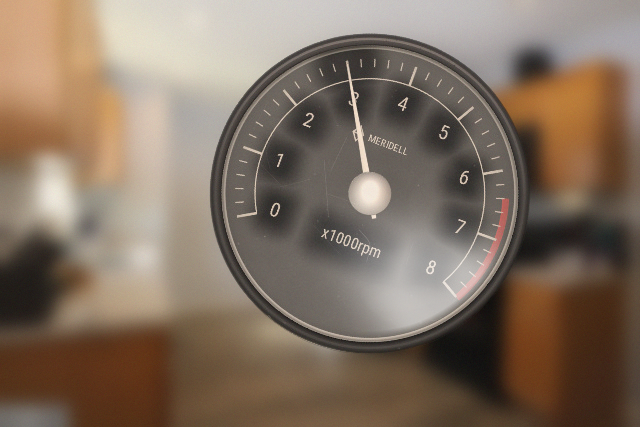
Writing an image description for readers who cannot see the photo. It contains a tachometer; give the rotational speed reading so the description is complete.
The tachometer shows 3000 rpm
